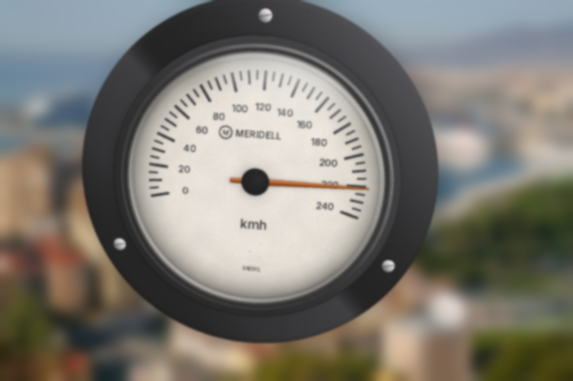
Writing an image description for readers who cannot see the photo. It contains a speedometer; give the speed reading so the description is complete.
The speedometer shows 220 km/h
